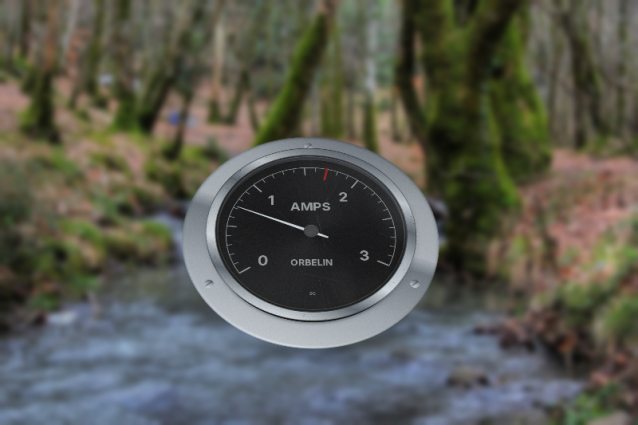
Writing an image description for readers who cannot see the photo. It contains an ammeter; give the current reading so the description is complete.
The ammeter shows 0.7 A
